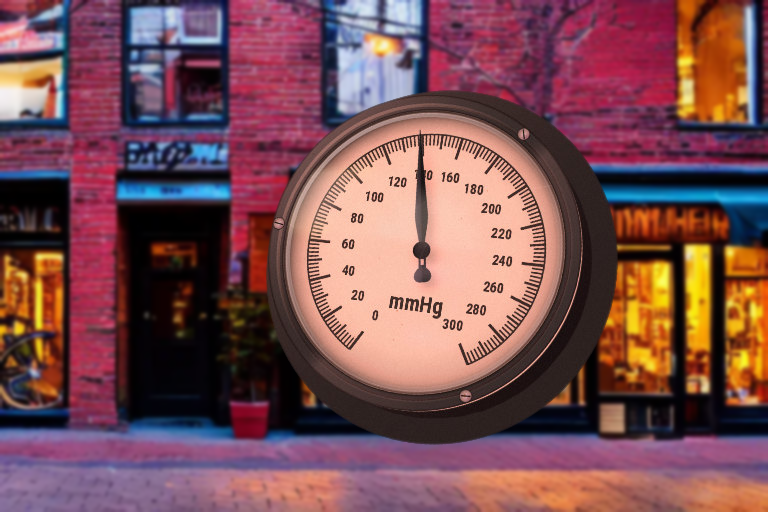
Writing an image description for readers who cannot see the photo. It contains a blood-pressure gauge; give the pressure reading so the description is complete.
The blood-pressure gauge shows 140 mmHg
